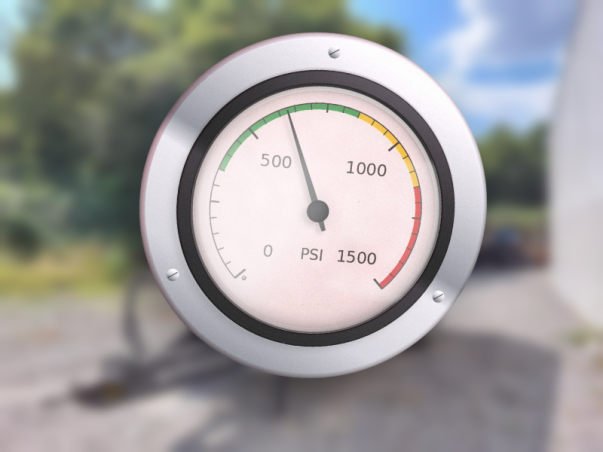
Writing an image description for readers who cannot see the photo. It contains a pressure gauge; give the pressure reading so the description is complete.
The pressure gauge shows 625 psi
